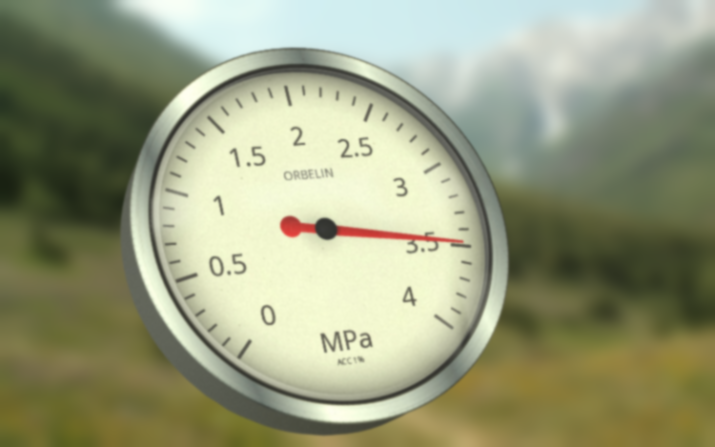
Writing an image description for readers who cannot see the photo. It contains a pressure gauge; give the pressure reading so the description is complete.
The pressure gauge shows 3.5 MPa
